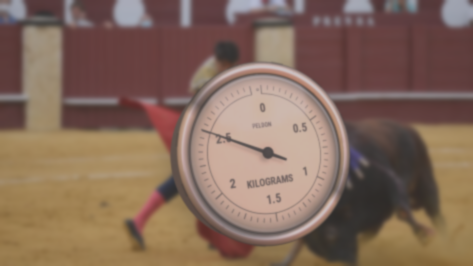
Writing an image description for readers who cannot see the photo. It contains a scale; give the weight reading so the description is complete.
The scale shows 2.5 kg
